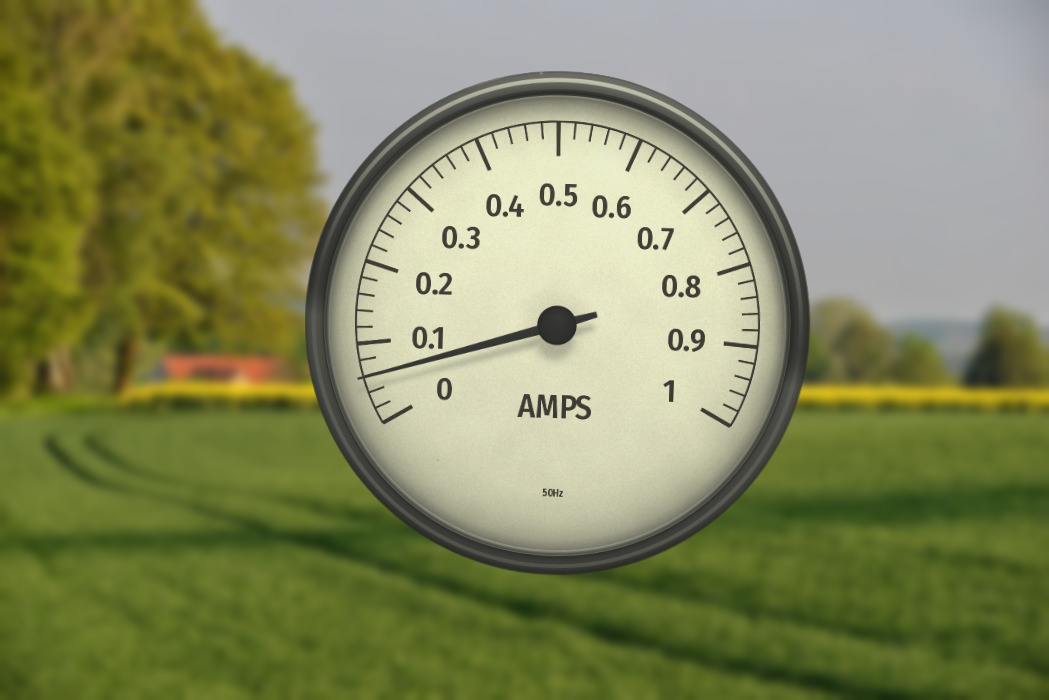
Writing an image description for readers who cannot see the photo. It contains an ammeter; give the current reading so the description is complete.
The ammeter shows 0.06 A
